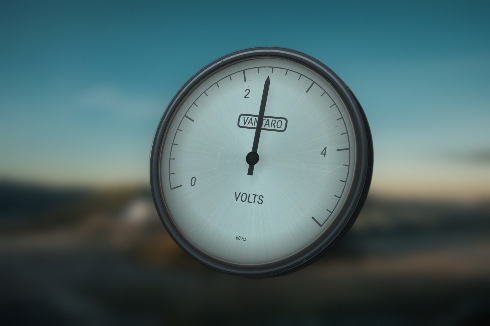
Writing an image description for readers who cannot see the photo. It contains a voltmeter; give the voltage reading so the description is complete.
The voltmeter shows 2.4 V
